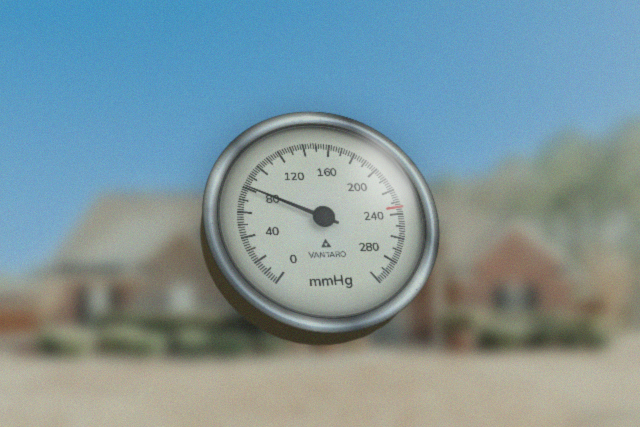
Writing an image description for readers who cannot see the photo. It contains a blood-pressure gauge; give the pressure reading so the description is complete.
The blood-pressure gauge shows 80 mmHg
